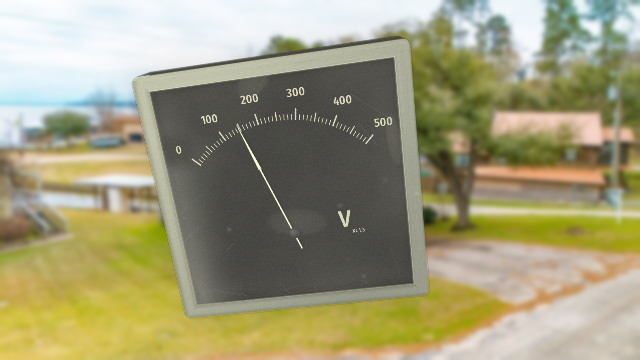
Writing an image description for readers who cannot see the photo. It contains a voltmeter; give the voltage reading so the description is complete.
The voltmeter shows 150 V
